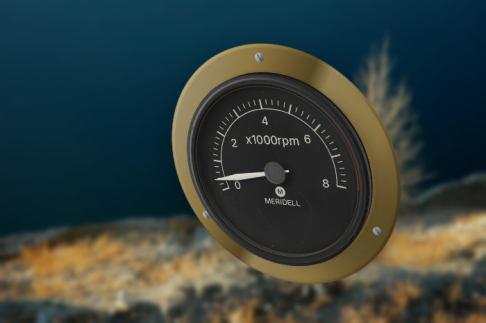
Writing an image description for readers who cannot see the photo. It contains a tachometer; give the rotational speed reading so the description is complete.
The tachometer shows 400 rpm
